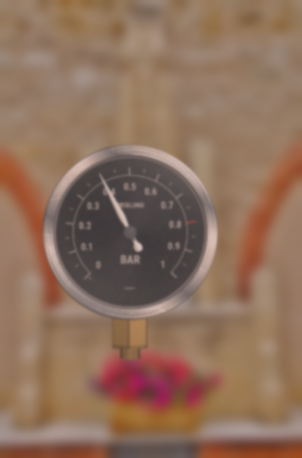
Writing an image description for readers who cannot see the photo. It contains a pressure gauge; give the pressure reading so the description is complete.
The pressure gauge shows 0.4 bar
